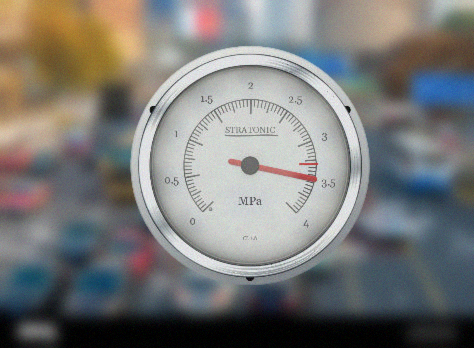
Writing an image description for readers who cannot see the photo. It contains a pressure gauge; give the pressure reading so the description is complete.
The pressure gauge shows 3.5 MPa
